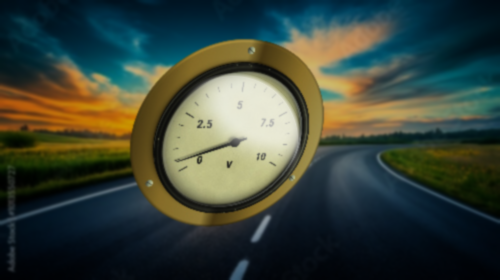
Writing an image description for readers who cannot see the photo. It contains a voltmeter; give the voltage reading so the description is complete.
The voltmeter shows 0.5 V
